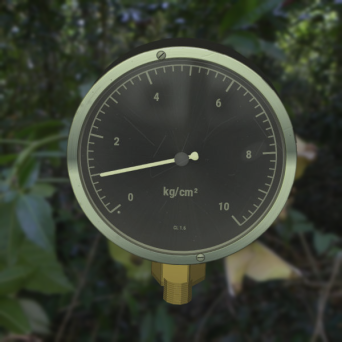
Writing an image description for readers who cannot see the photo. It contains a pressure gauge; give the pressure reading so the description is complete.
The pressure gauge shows 1 kg/cm²
